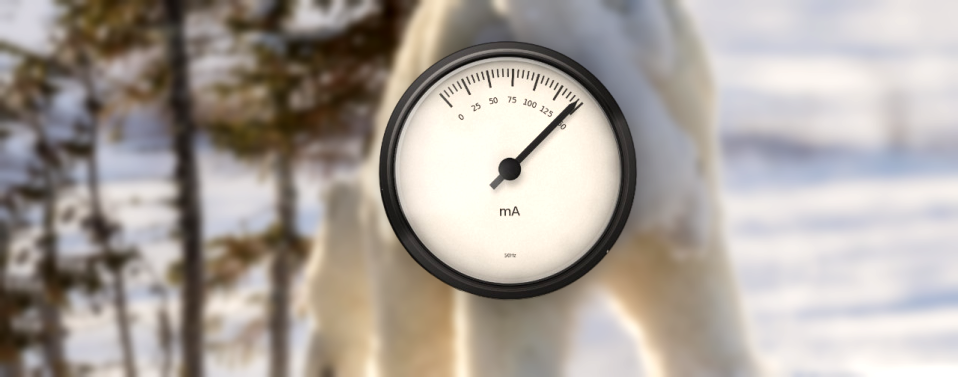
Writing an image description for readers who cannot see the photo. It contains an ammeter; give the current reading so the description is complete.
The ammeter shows 145 mA
